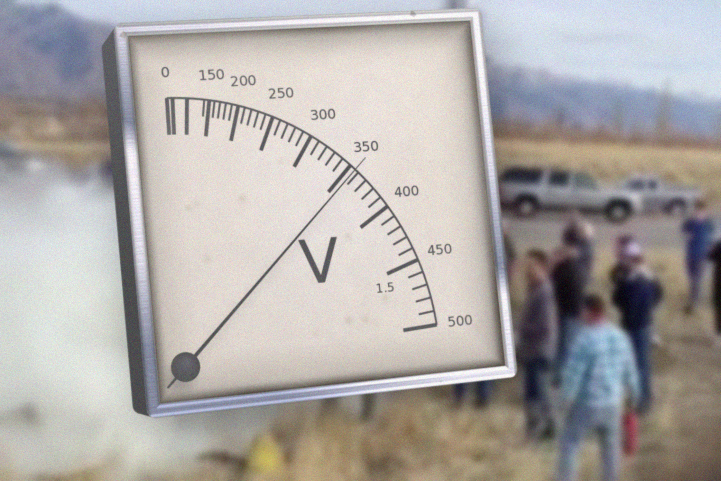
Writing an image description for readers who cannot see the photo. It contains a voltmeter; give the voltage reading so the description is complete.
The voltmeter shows 355 V
